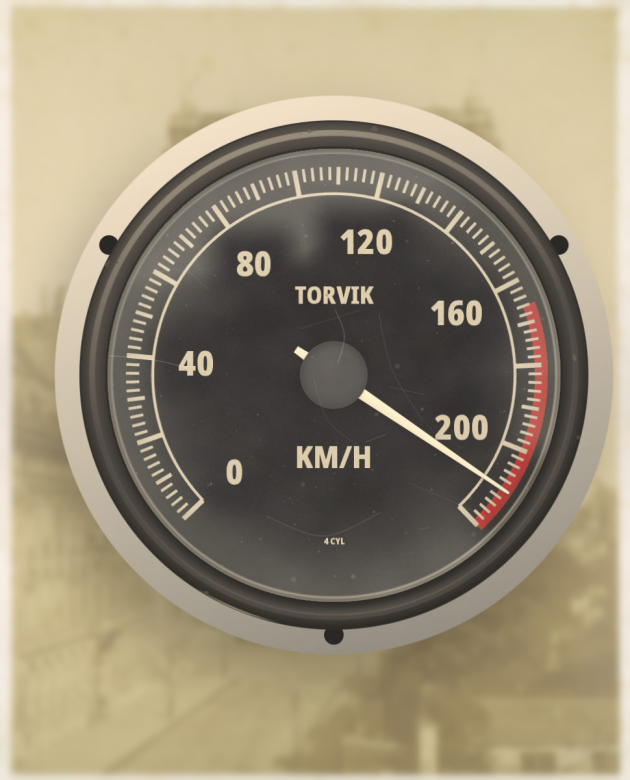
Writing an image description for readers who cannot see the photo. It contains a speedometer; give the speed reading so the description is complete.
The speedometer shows 210 km/h
